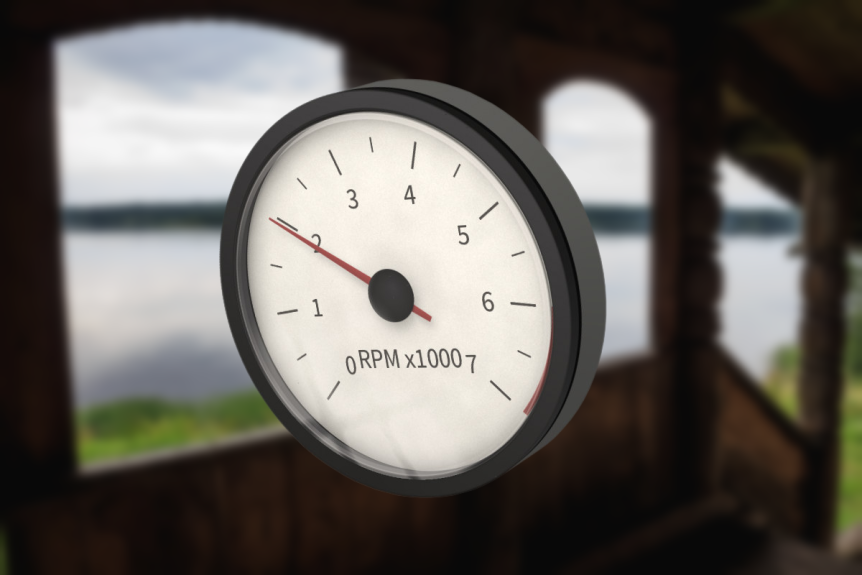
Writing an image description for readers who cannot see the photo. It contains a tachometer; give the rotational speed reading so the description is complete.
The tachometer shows 2000 rpm
